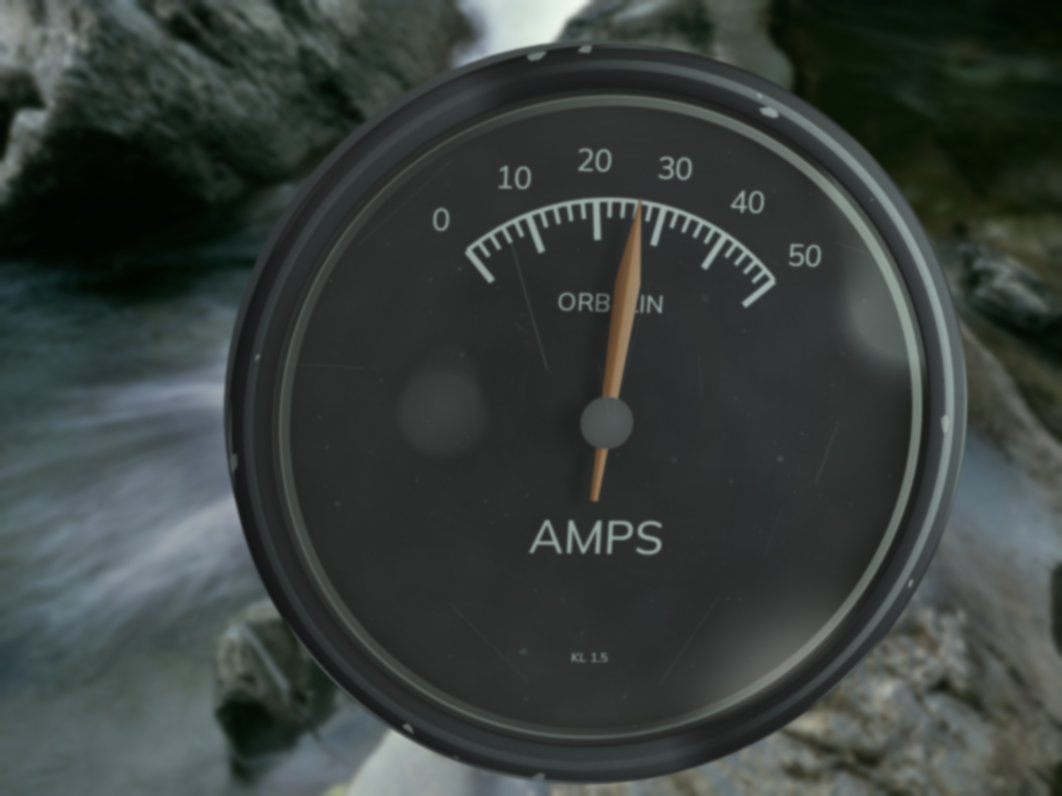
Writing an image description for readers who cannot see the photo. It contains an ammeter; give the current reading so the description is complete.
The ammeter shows 26 A
